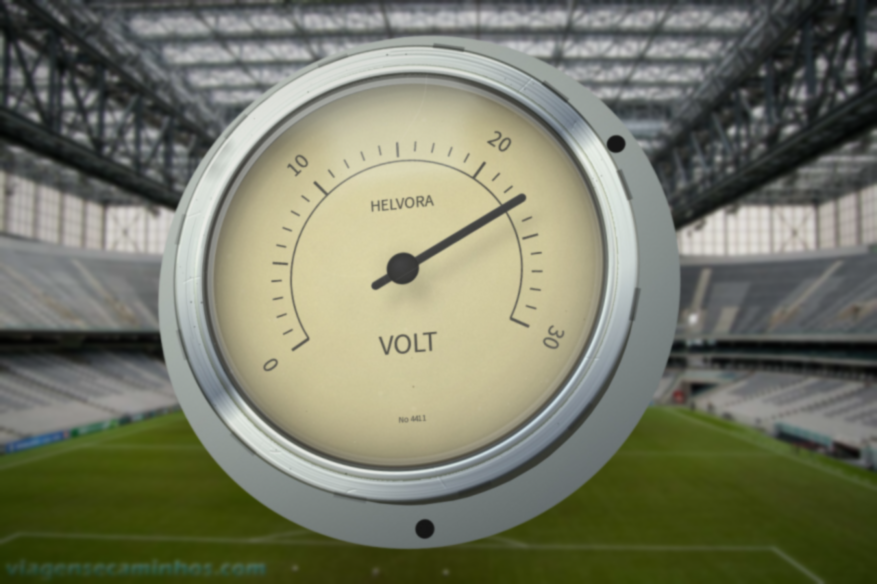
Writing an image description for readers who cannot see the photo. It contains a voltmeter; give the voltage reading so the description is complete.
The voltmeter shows 23 V
